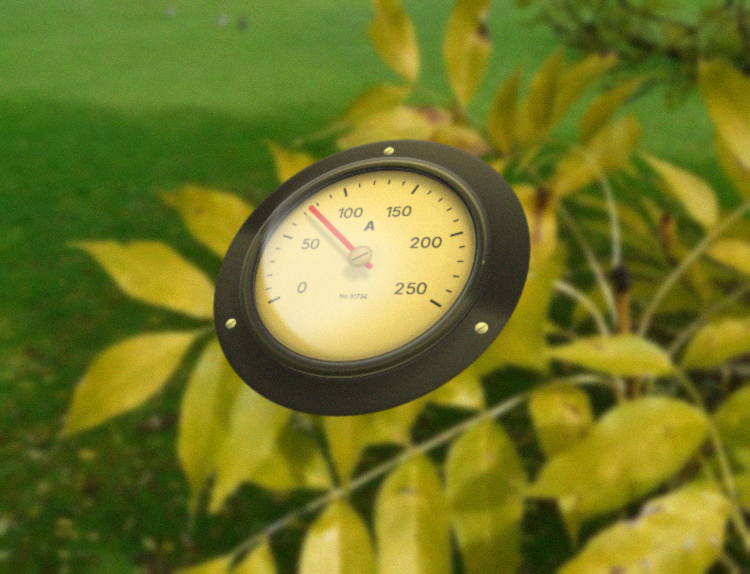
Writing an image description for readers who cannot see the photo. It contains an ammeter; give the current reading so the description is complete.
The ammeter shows 75 A
